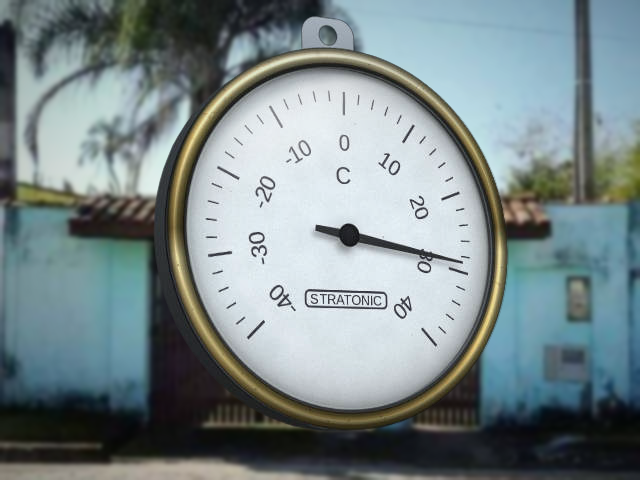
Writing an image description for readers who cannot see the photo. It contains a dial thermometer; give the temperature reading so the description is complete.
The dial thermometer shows 29 °C
